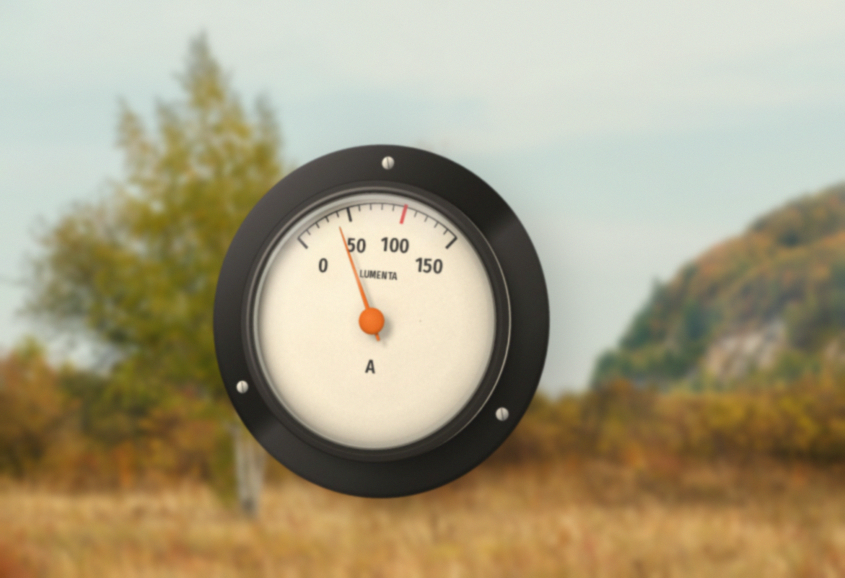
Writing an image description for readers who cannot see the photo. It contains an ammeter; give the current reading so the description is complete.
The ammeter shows 40 A
